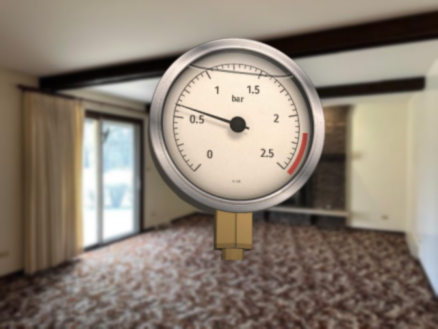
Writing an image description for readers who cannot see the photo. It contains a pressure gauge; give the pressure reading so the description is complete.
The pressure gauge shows 0.6 bar
